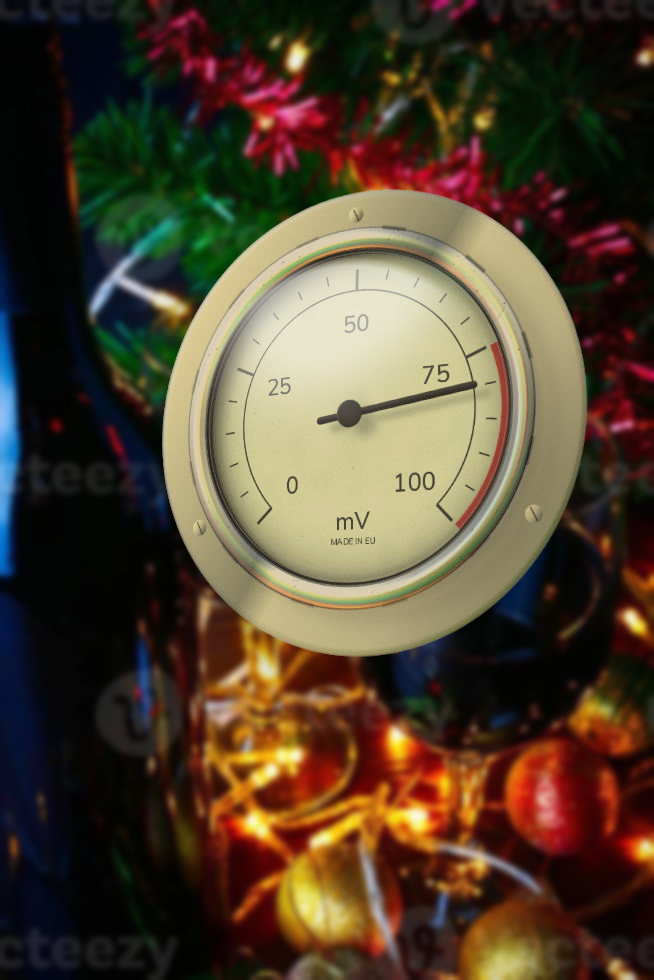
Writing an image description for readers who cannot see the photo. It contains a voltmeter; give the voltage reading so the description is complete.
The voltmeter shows 80 mV
